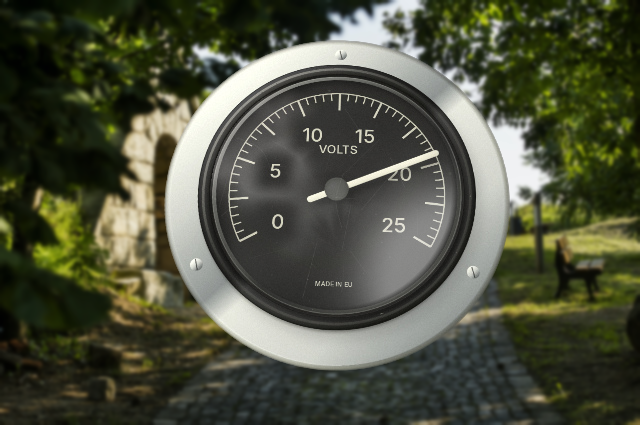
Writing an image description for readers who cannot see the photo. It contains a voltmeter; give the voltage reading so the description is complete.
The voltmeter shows 19.5 V
